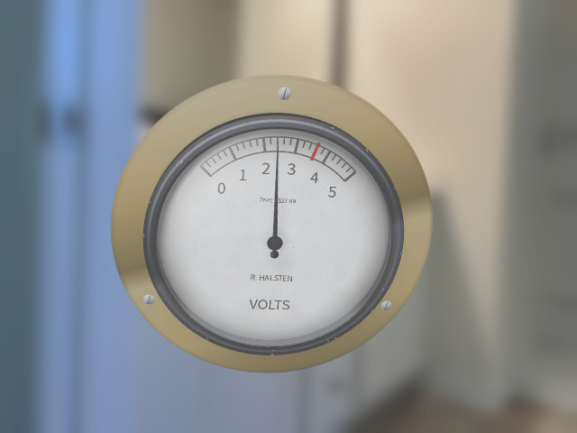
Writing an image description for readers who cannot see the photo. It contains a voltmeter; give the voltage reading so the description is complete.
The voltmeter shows 2.4 V
